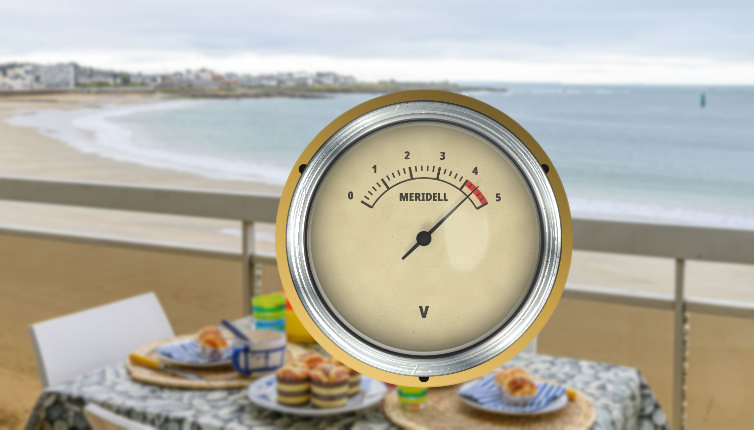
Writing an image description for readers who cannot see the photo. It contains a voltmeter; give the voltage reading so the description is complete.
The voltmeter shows 4.4 V
